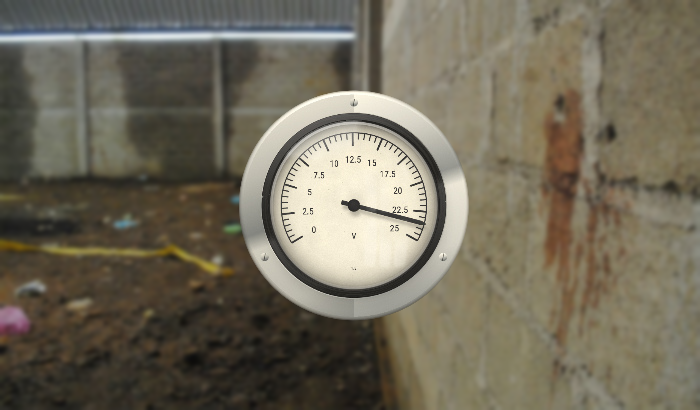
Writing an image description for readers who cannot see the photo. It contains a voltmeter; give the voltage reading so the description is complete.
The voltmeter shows 23.5 V
